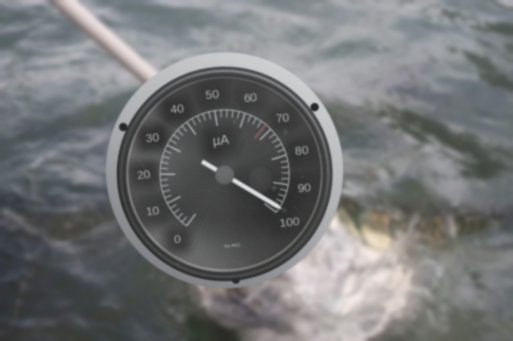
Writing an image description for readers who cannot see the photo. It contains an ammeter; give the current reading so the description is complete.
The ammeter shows 98 µA
